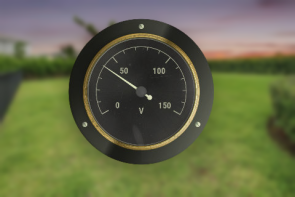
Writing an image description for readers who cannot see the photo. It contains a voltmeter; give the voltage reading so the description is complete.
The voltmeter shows 40 V
